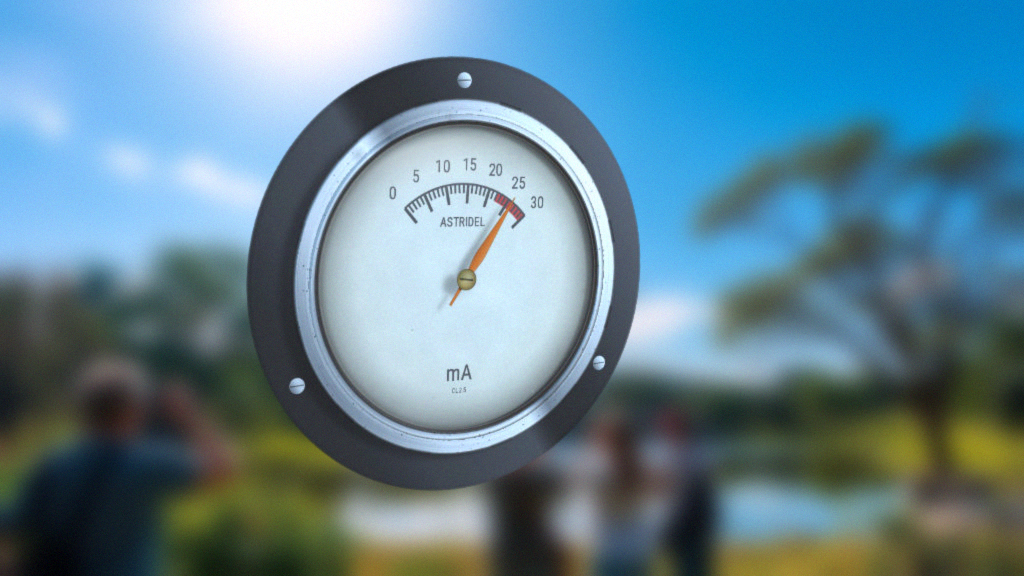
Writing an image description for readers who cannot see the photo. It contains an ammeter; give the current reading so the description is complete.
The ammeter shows 25 mA
